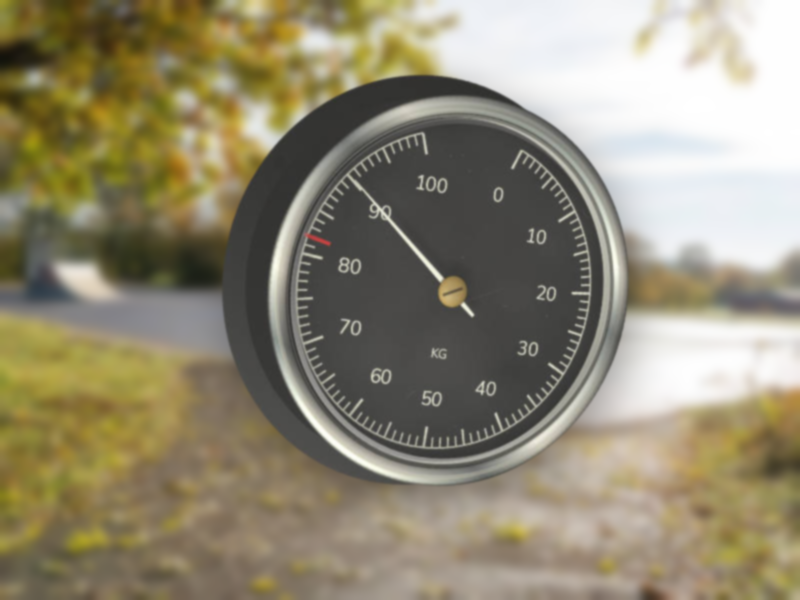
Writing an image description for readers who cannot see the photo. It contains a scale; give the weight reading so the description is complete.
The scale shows 90 kg
